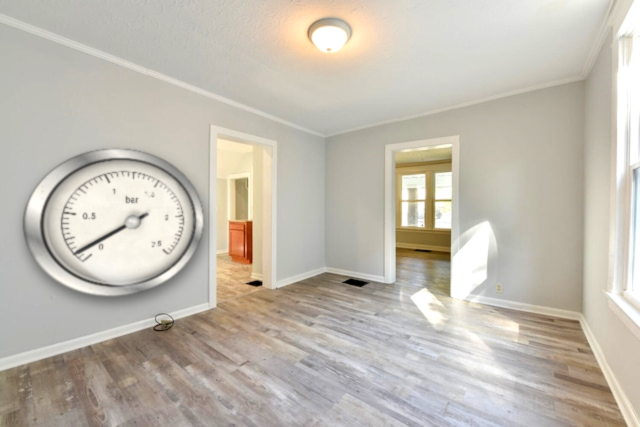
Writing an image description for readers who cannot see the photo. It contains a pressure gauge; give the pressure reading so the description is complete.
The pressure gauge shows 0.1 bar
